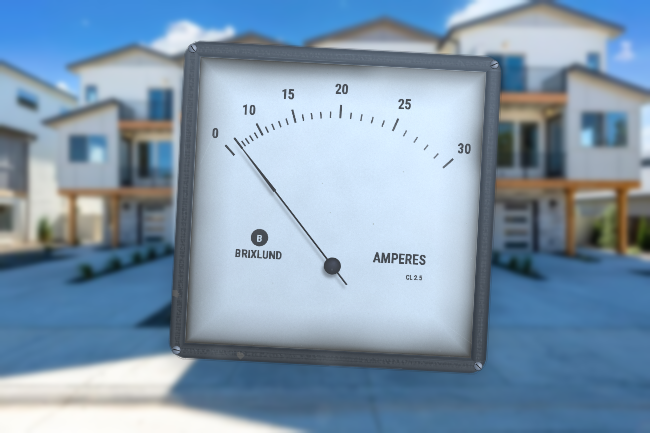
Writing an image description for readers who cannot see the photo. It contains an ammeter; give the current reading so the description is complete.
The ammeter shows 5 A
